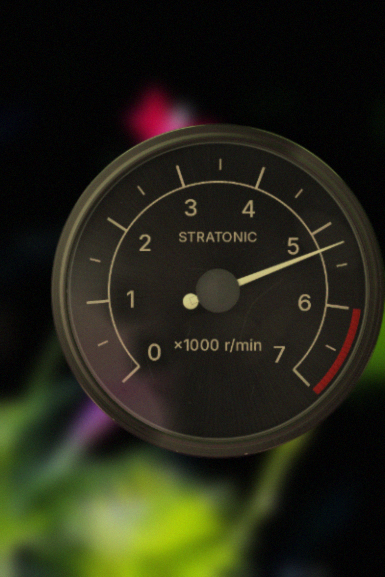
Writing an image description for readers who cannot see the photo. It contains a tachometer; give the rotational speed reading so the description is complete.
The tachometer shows 5250 rpm
